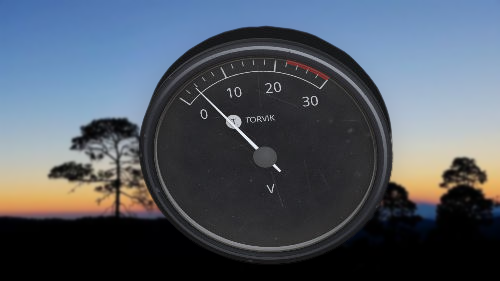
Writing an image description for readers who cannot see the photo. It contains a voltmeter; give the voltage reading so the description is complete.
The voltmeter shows 4 V
